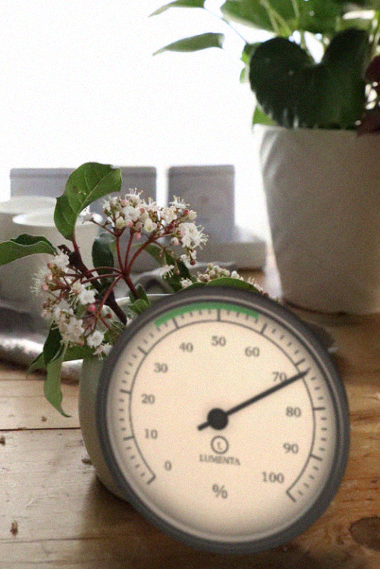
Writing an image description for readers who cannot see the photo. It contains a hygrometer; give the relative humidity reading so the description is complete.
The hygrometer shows 72 %
